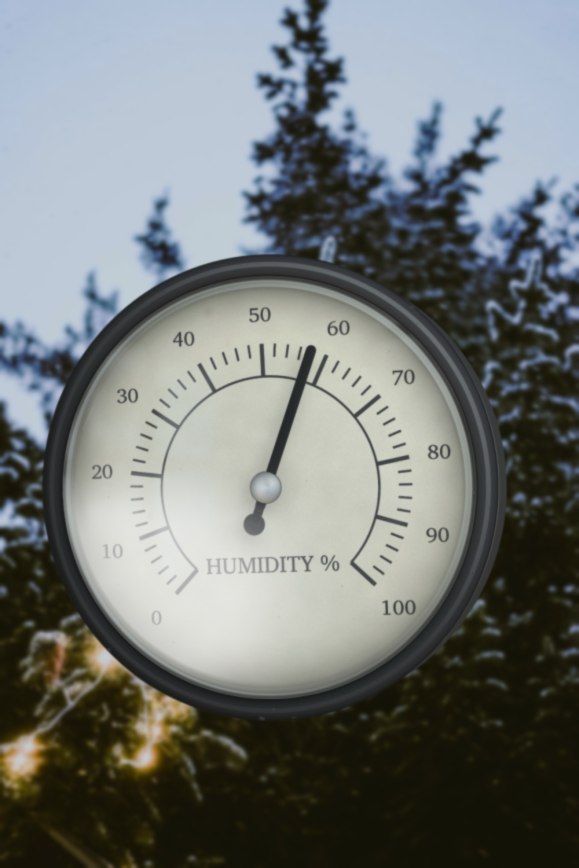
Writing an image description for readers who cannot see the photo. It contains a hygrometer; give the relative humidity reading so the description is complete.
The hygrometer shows 58 %
